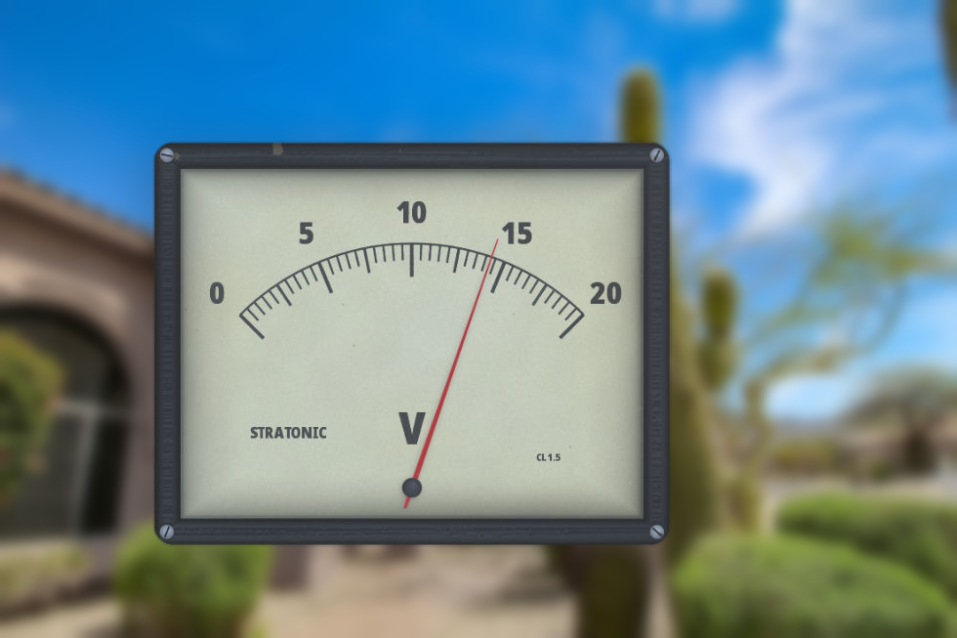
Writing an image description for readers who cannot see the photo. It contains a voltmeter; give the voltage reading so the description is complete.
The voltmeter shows 14.25 V
